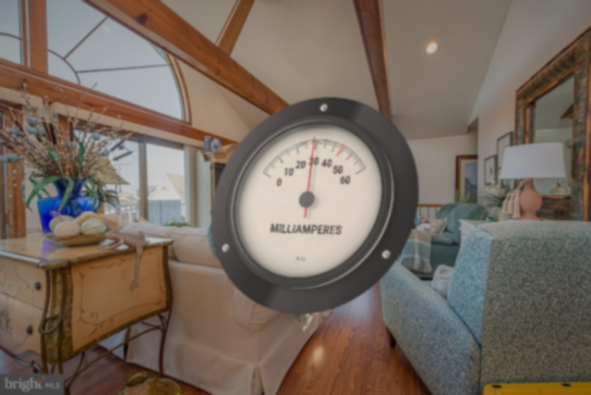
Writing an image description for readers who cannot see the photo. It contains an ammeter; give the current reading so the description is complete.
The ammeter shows 30 mA
